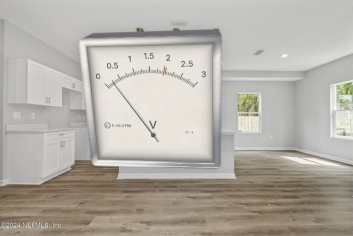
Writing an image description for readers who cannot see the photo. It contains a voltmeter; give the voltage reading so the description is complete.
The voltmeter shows 0.25 V
